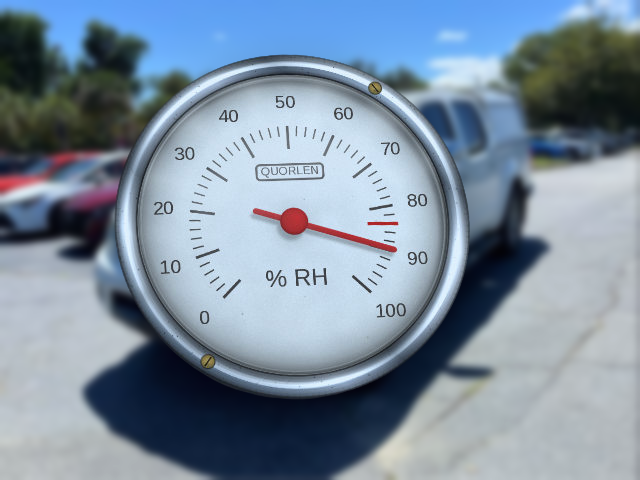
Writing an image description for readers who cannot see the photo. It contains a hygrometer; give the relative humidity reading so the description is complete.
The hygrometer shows 90 %
